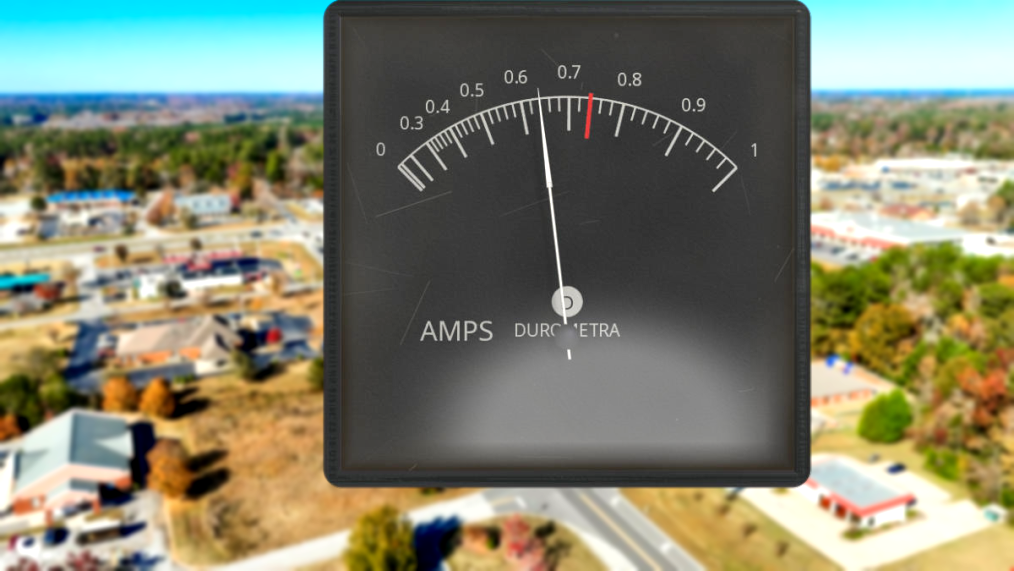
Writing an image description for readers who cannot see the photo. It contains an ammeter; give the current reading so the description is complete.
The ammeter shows 0.64 A
